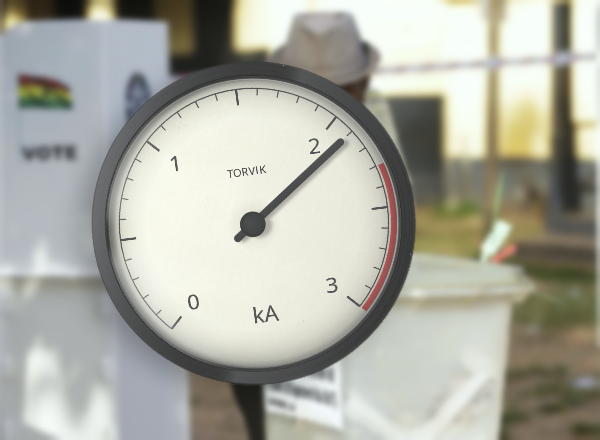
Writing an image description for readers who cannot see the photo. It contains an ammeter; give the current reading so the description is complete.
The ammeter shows 2.1 kA
